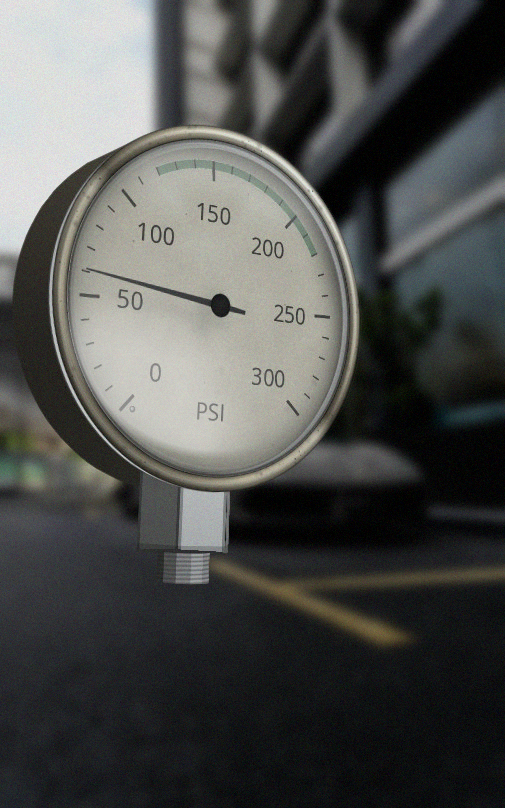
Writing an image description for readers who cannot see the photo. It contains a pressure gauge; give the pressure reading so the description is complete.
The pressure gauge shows 60 psi
